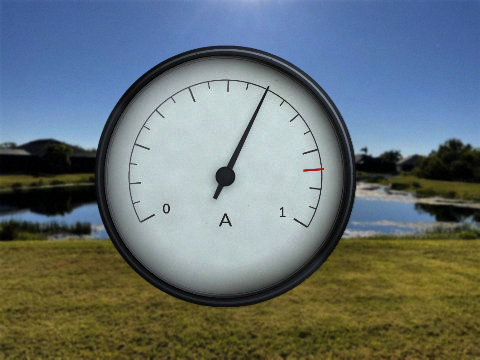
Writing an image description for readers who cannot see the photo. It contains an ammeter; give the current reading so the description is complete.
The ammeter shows 0.6 A
